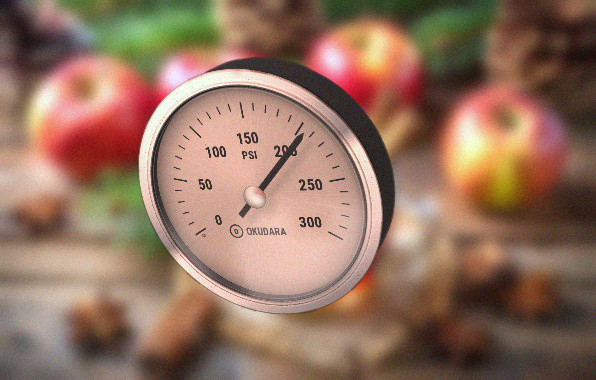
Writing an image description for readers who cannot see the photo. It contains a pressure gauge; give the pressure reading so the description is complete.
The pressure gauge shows 205 psi
